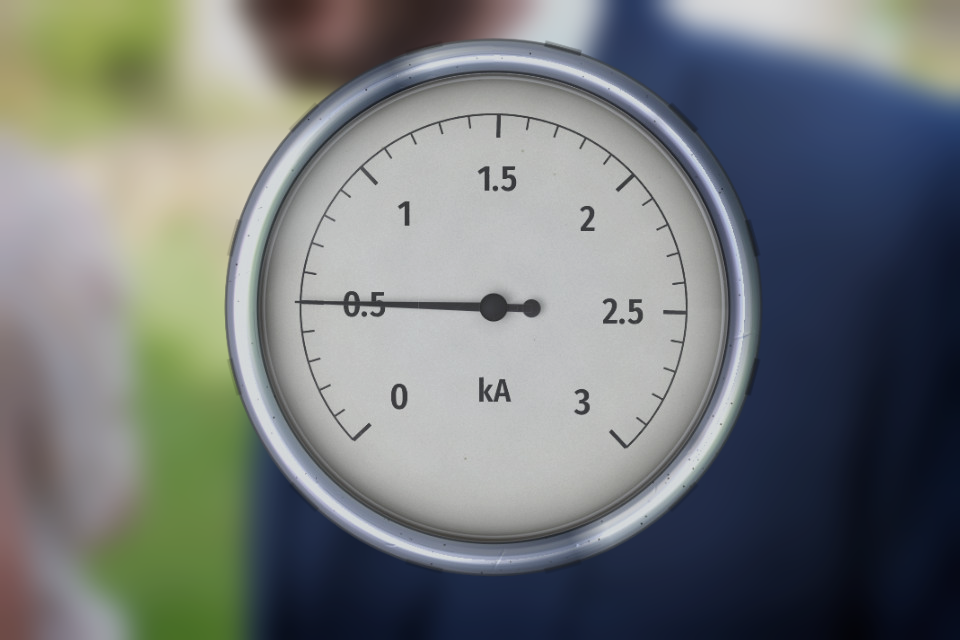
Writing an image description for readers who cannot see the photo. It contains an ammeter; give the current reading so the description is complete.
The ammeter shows 0.5 kA
